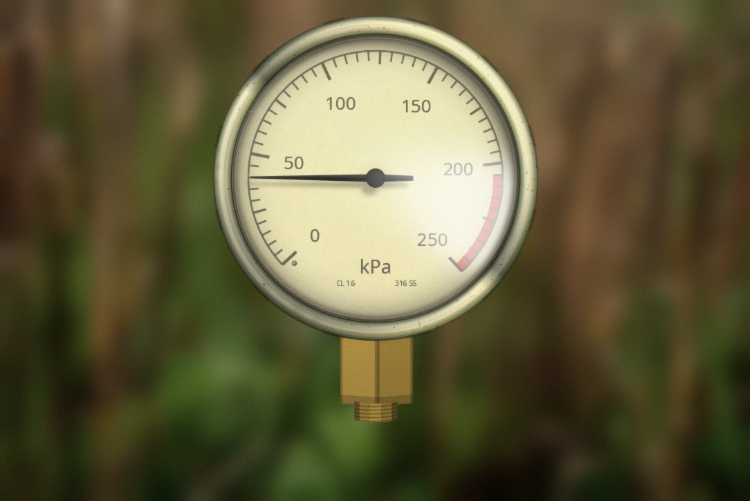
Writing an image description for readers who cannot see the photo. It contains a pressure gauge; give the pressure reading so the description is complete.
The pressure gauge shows 40 kPa
